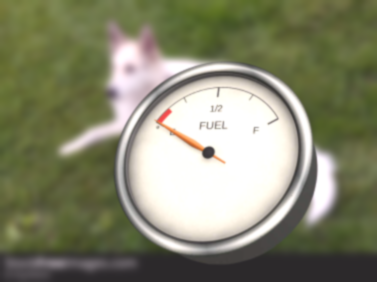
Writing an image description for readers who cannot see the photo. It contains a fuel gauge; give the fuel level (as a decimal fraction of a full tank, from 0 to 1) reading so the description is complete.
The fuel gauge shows 0
